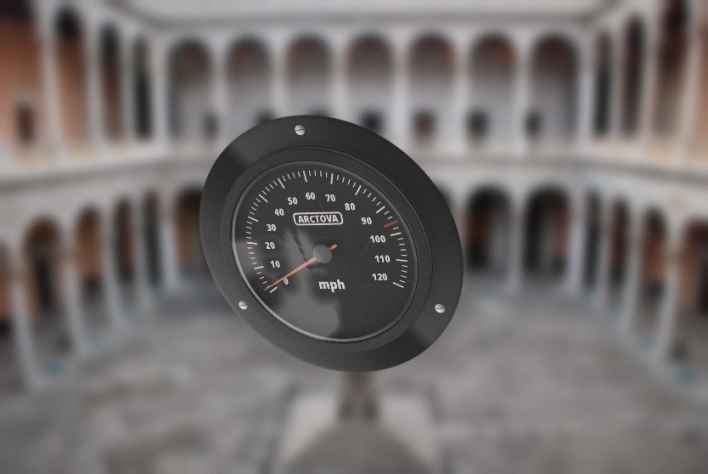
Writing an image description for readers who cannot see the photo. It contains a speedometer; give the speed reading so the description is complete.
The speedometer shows 2 mph
